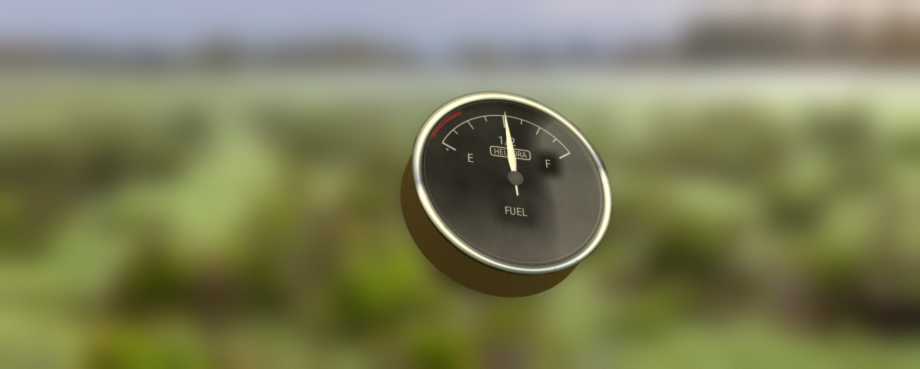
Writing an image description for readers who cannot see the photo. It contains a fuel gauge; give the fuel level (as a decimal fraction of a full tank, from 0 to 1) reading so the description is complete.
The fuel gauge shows 0.5
